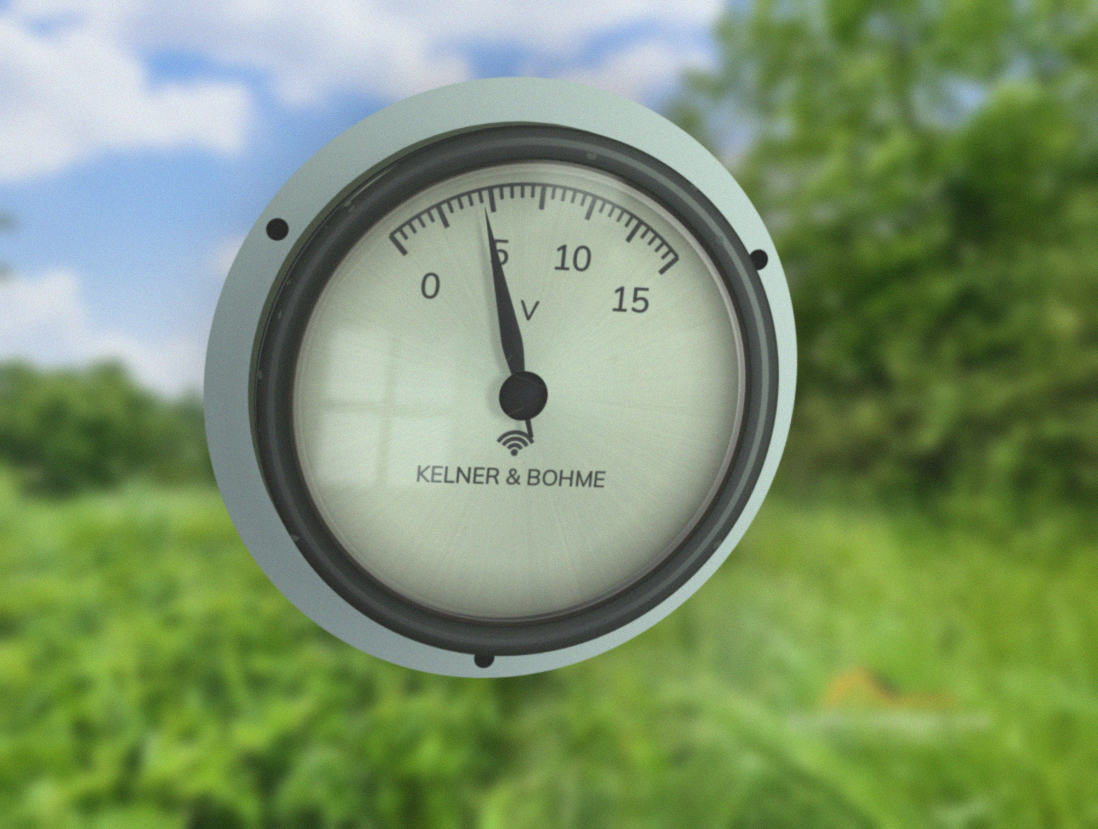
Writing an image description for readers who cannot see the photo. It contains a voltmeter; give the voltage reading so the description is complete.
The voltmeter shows 4.5 V
